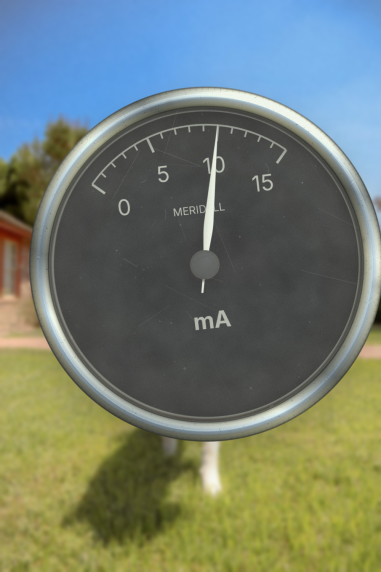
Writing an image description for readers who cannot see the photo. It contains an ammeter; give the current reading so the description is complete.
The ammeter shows 10 mA
